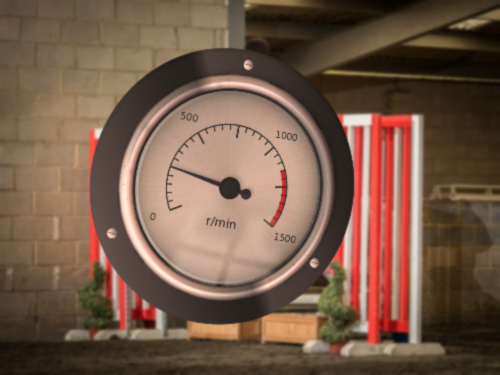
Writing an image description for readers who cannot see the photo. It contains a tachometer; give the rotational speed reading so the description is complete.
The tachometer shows 250 rpm
